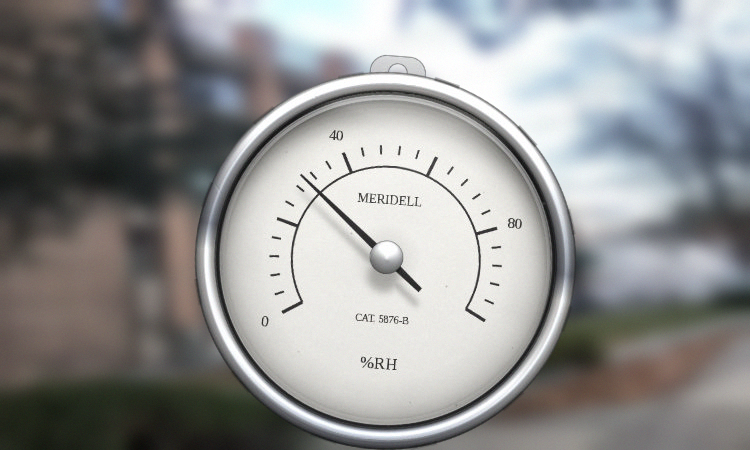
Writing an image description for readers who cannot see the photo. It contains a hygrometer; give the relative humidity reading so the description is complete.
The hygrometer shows 30 %
